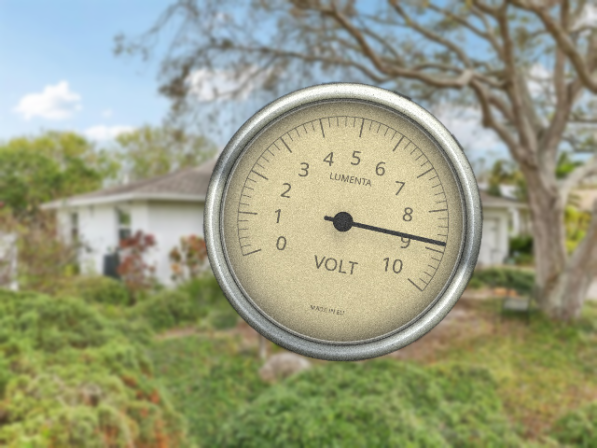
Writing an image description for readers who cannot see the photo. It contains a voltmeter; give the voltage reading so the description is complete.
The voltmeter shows 8.8 V
